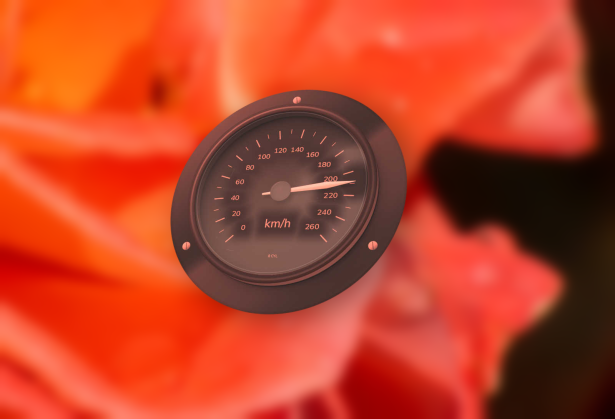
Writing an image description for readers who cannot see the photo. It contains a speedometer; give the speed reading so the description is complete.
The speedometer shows 210 km/h
